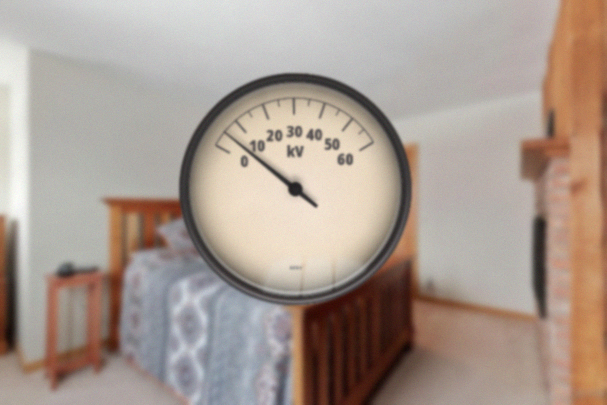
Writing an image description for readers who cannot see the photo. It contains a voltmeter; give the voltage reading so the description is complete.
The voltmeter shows 5 kV
